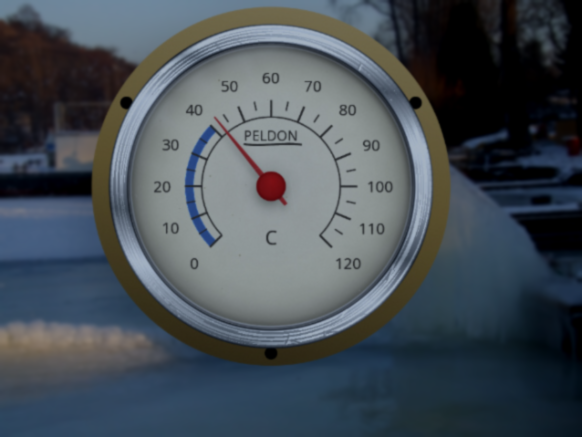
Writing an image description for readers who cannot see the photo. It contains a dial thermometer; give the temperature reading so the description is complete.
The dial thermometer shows 42.5 °C
